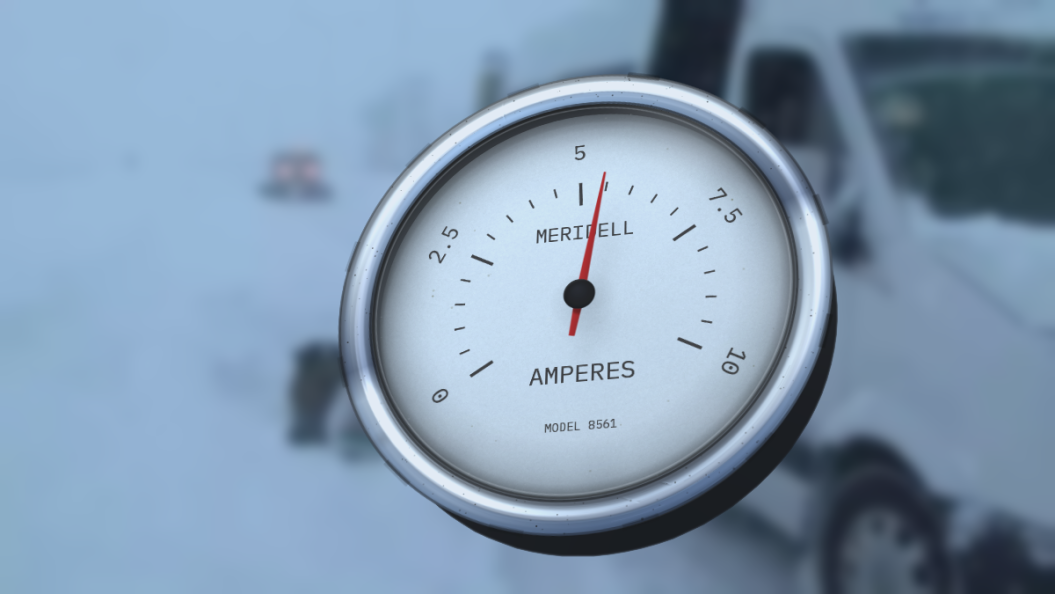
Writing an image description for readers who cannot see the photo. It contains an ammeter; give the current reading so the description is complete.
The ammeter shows 5.5 A
